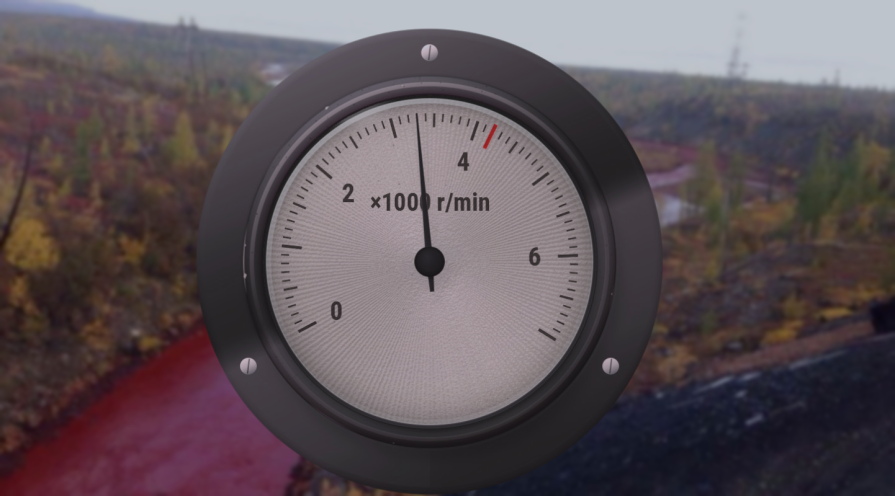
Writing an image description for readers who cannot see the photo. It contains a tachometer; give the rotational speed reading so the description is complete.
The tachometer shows 3300 rpm
